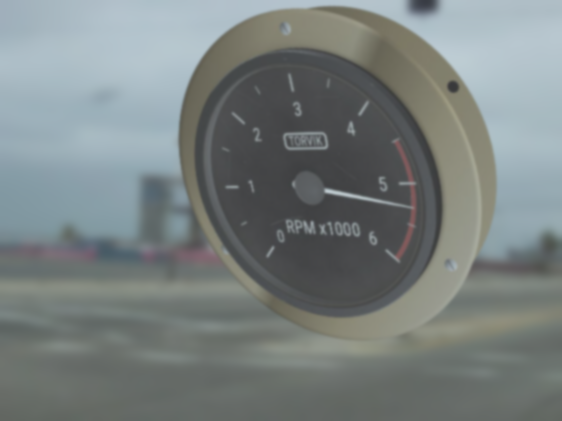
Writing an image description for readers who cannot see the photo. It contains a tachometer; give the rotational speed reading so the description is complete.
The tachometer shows 5250 rpm
